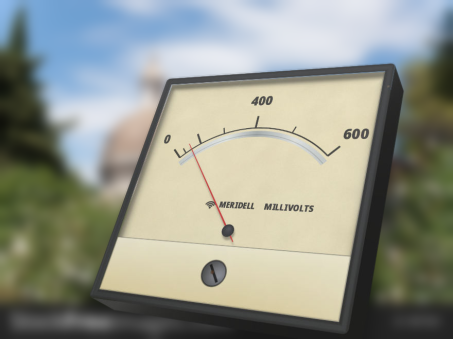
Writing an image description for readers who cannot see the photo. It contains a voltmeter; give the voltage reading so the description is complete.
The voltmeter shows 150 mV
